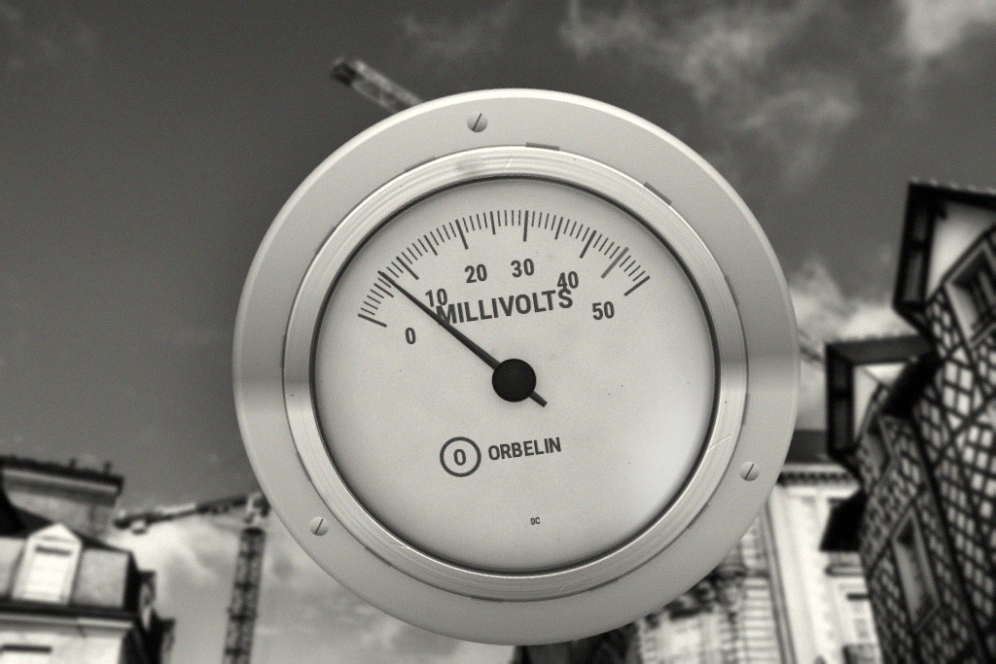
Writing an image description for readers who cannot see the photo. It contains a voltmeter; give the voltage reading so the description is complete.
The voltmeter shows 7 mV
